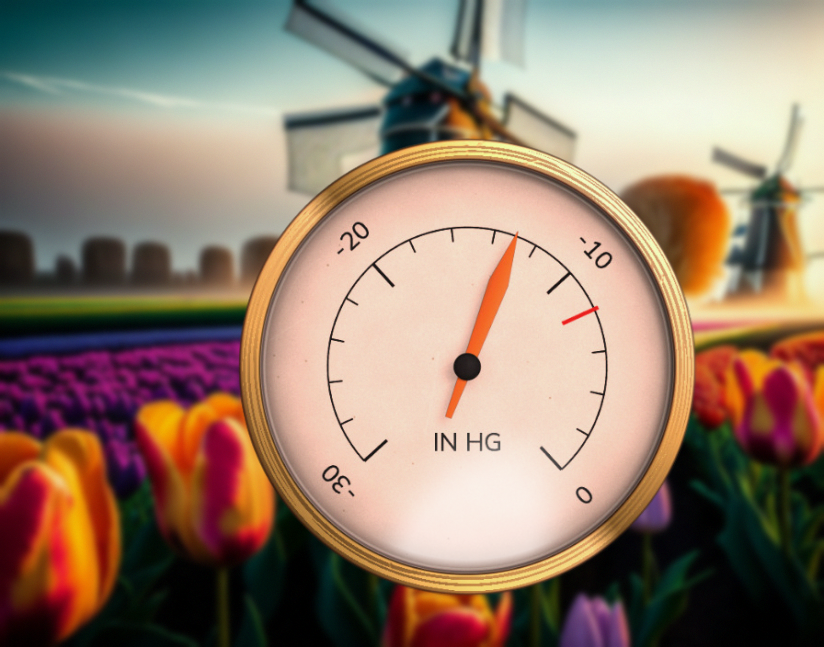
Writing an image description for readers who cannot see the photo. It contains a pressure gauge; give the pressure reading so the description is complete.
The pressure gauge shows -13 inHg
